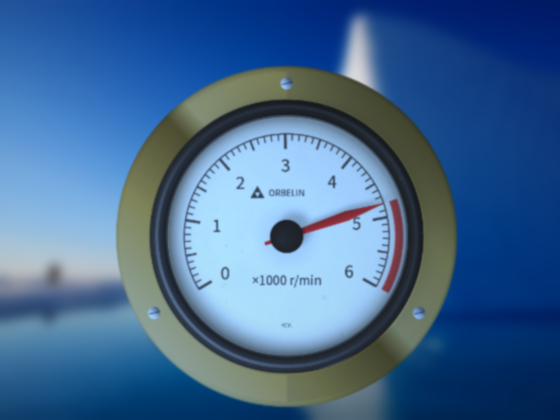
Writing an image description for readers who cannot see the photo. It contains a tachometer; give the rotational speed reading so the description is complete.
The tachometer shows 4800 rpm
